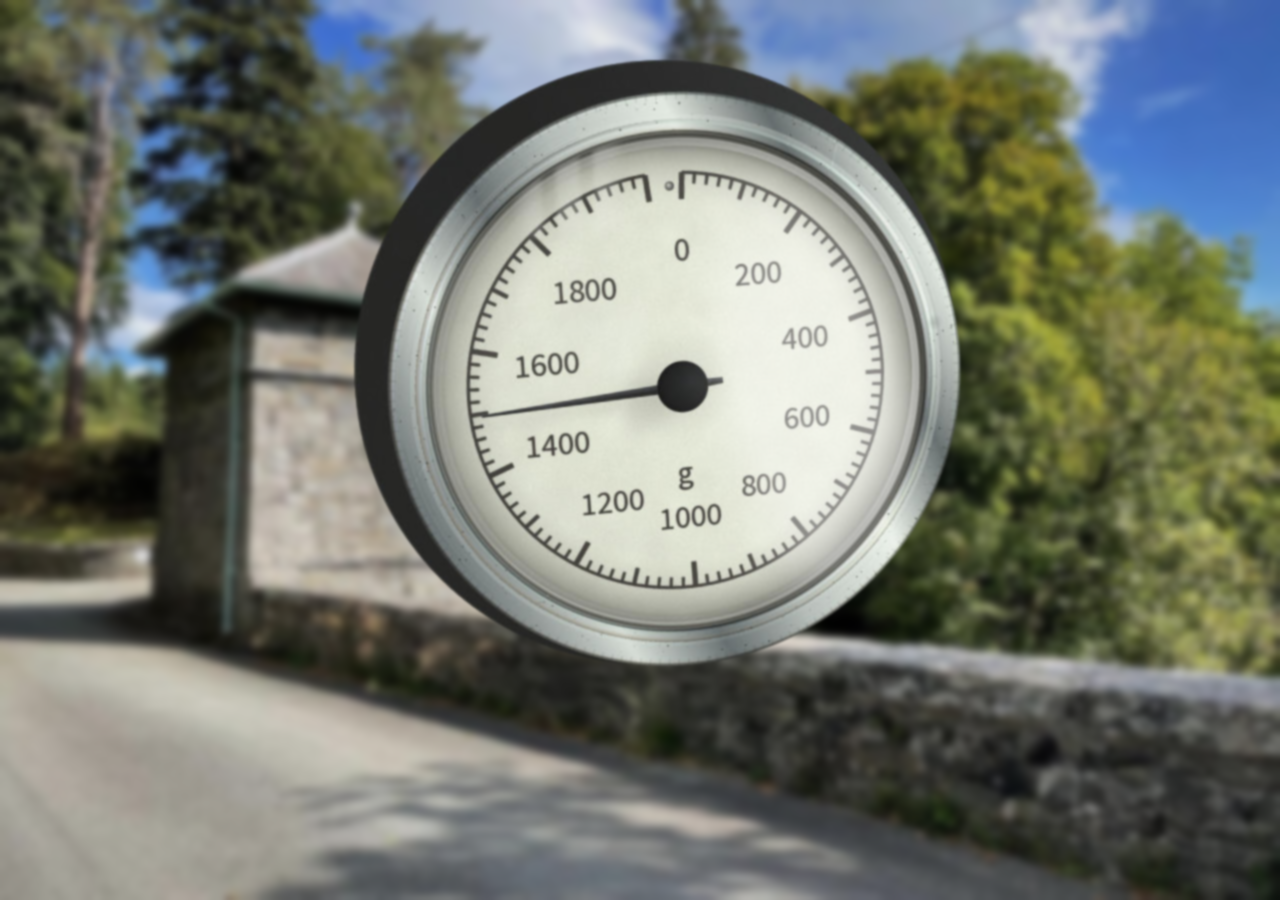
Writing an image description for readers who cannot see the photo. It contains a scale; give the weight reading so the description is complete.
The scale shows 1500 g
